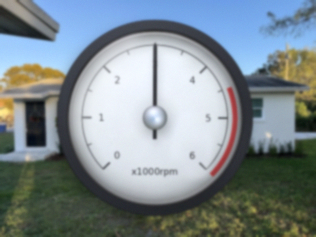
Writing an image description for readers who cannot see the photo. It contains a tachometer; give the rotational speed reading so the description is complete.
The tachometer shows 3000 rpm
